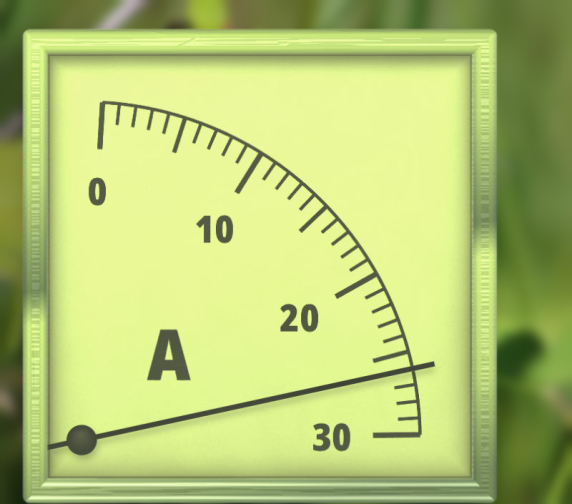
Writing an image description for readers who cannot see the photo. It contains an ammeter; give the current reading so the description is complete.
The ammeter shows 26 A
